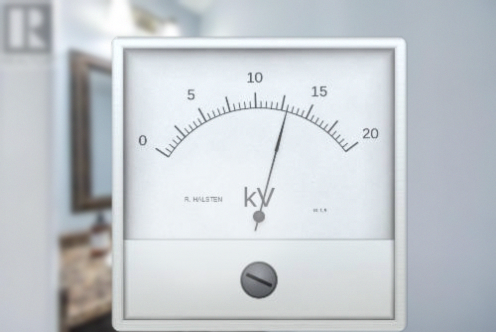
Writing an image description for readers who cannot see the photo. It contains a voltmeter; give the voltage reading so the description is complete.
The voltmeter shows 13 kV
